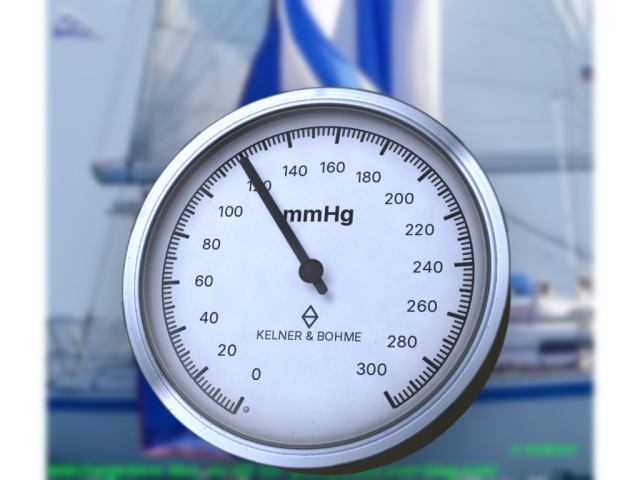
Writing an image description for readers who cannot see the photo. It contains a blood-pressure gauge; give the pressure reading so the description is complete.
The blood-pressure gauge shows 120 mmHg
